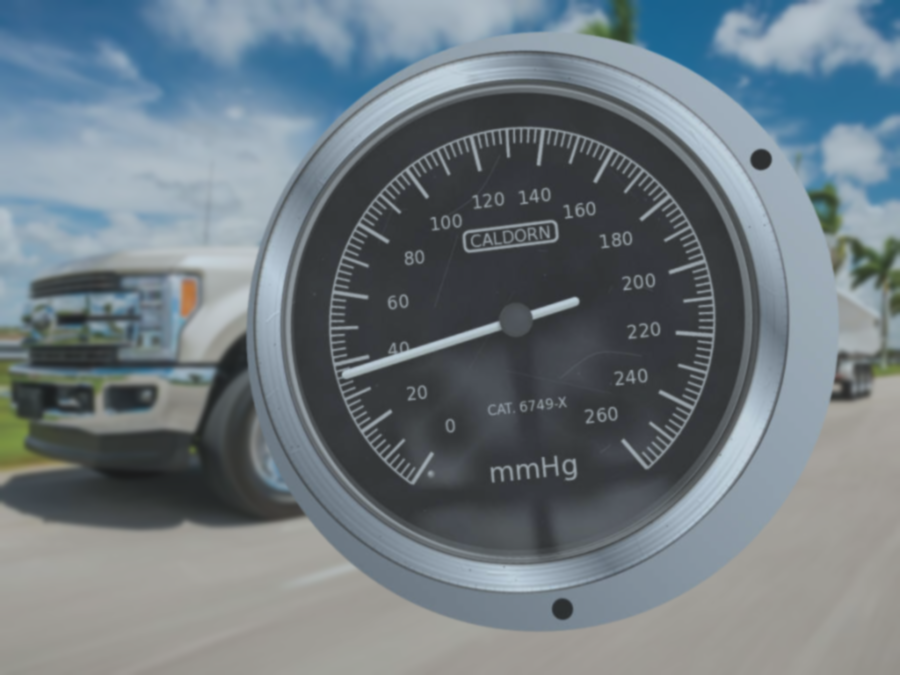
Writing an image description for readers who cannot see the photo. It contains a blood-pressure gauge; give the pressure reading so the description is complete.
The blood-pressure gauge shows 36 mmHg
